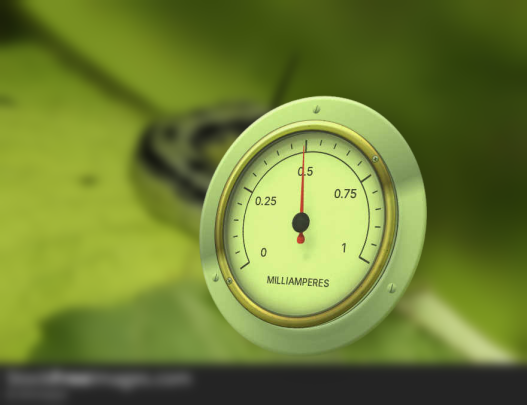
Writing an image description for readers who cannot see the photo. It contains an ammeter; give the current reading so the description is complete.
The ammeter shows 0.5 mA
